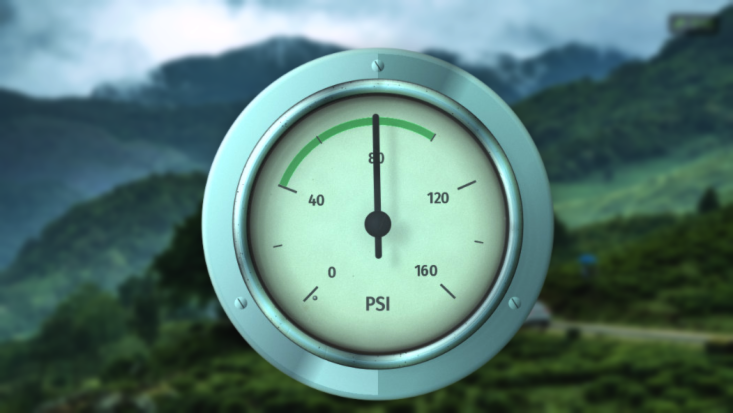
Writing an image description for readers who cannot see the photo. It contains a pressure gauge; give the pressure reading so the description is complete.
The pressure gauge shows 80 psi
